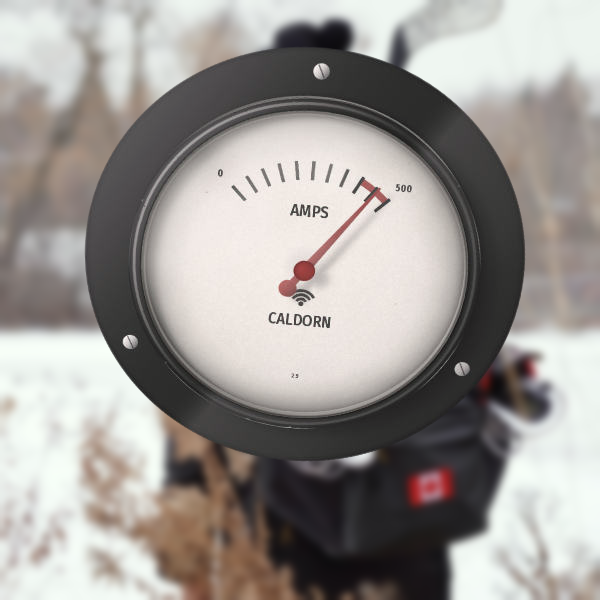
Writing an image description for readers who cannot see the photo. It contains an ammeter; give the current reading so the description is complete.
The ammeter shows 450 A
